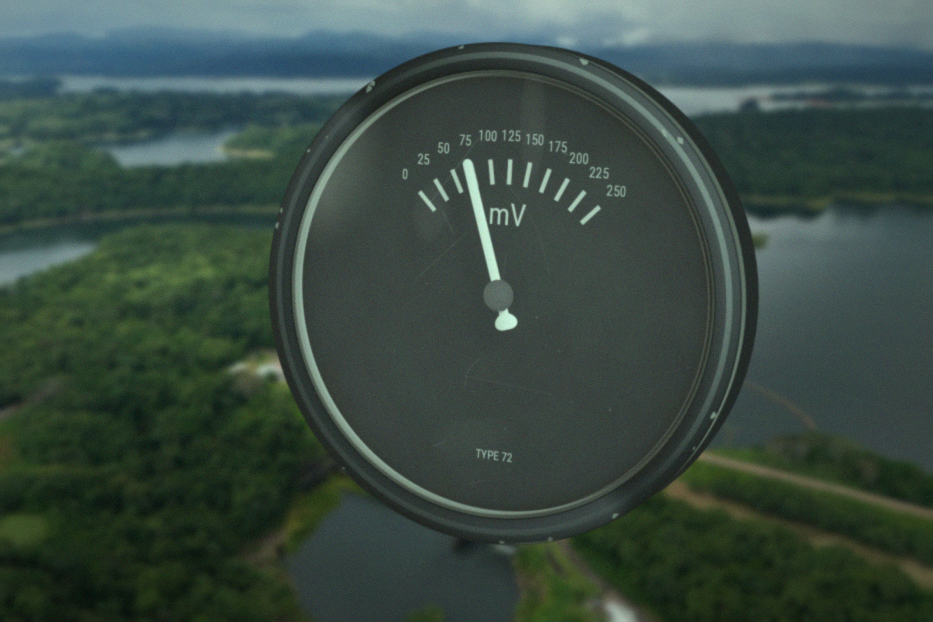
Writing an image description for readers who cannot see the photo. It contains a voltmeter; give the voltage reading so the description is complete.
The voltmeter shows 75 mV
